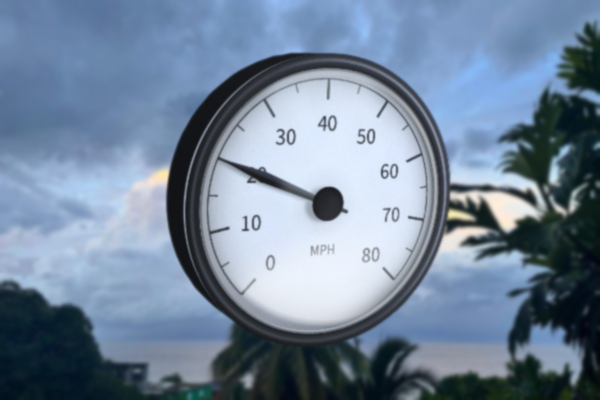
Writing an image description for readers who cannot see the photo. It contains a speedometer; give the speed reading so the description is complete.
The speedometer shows 20 mph
